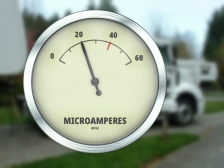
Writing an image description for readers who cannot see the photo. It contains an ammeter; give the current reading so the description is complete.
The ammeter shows 20 µA
